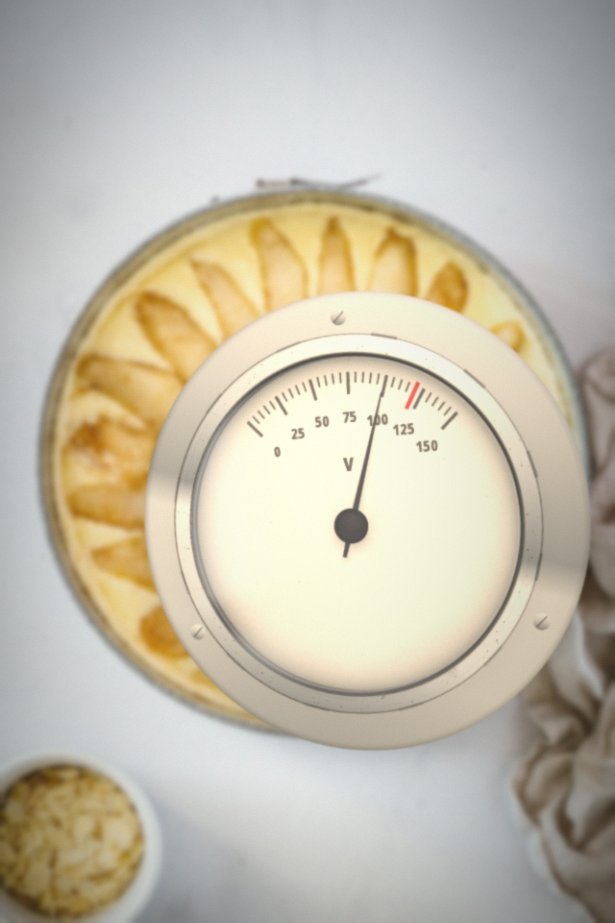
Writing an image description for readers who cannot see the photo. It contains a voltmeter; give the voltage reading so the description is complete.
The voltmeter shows 100 V
